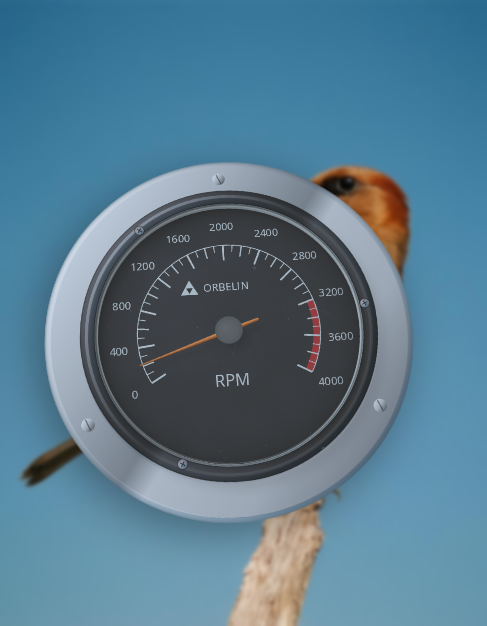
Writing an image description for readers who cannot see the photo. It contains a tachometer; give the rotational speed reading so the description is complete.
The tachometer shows 200 rpm
